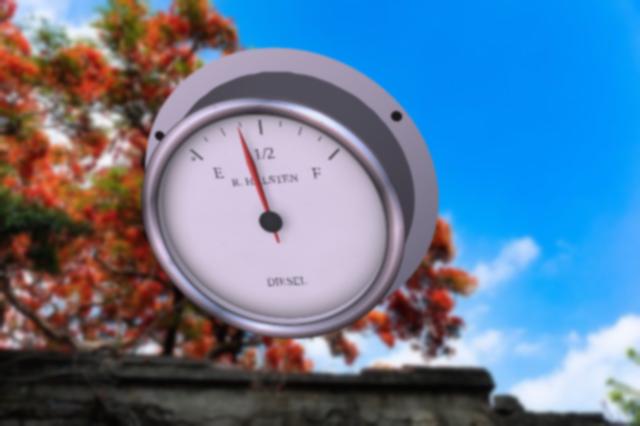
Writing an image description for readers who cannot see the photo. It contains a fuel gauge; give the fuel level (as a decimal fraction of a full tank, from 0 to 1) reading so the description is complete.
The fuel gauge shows 0.375
